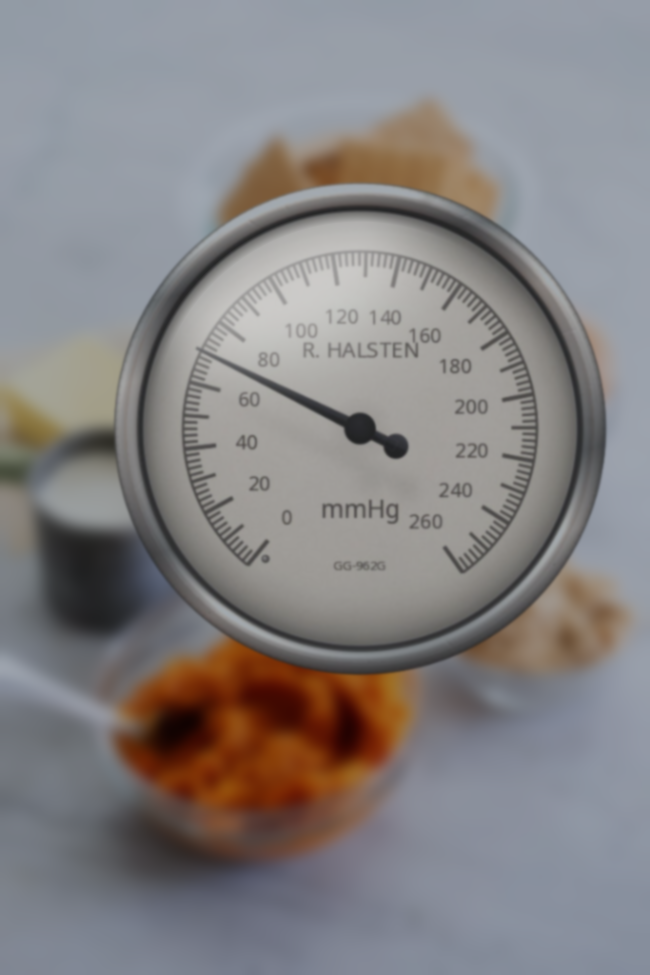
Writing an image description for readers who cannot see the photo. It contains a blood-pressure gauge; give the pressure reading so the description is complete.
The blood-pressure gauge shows 70 mmHg
